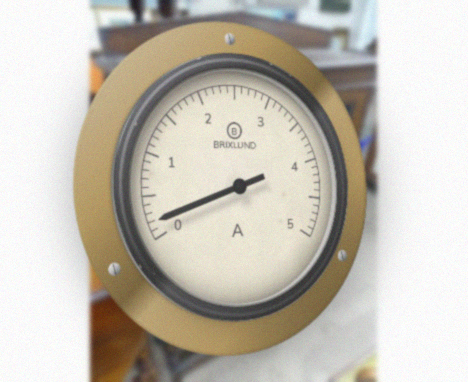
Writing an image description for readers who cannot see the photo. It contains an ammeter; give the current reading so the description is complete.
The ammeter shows 0.2 A
